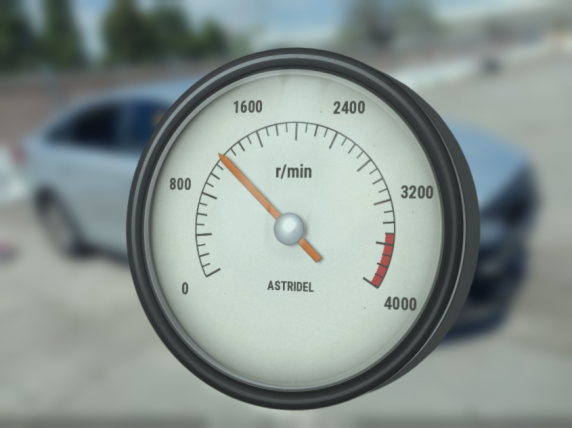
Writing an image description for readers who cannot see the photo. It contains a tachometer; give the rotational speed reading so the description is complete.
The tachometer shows 1200 rpm
